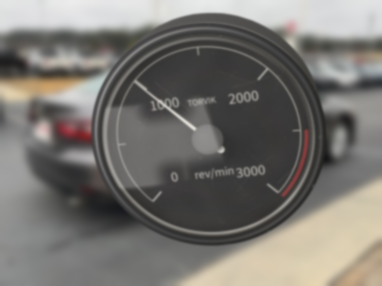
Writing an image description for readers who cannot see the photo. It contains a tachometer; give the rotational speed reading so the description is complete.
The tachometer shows 1000 rpm
